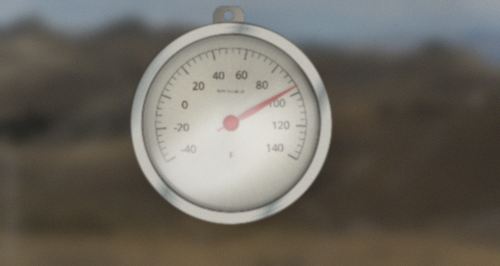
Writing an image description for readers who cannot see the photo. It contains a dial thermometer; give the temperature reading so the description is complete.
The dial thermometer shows 96 °F
